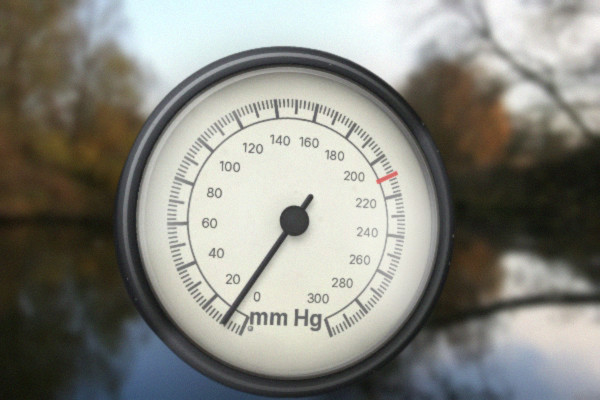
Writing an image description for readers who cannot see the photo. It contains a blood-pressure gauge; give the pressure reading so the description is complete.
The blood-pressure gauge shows 10 mmHg
